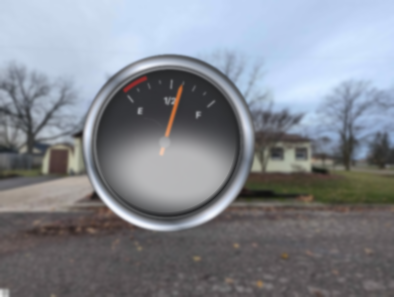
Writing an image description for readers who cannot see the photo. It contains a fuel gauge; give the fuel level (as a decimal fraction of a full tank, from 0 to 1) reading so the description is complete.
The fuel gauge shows 0.625
